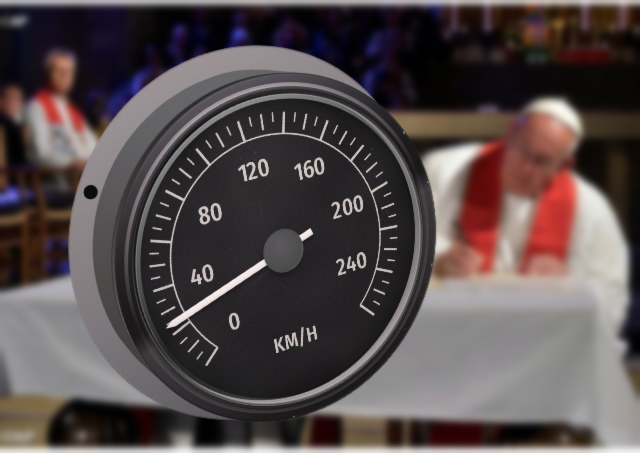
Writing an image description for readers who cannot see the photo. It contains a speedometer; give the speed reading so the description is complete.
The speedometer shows 25 km/h
